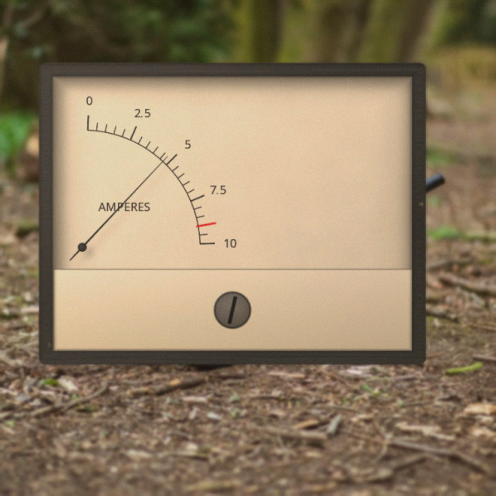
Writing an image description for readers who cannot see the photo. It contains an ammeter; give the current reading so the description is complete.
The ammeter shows 4.75 A
